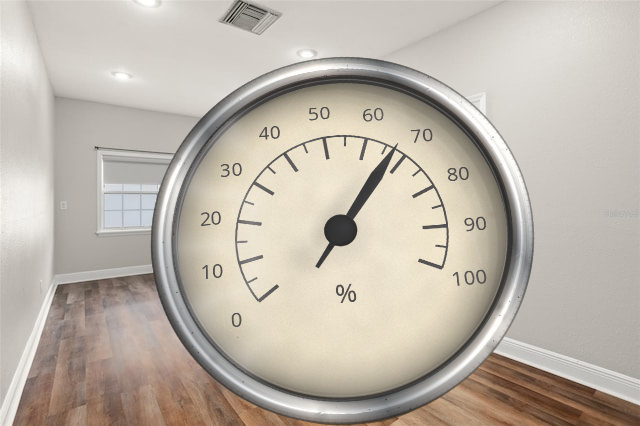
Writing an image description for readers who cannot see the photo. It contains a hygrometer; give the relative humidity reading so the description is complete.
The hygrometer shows 67.5 %
